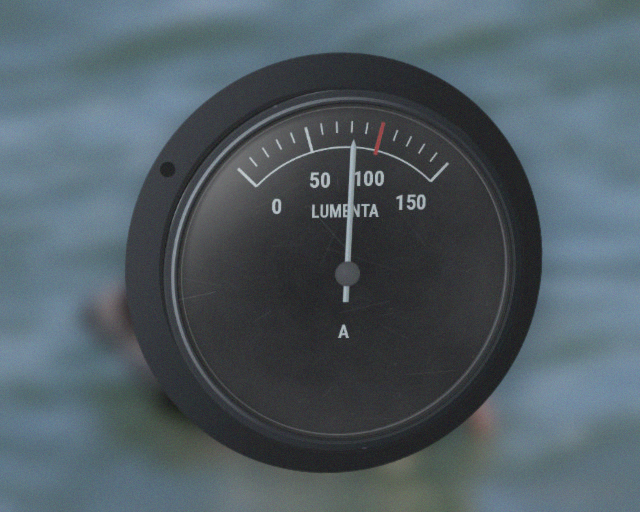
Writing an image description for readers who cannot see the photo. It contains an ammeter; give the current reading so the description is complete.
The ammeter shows 80 A
